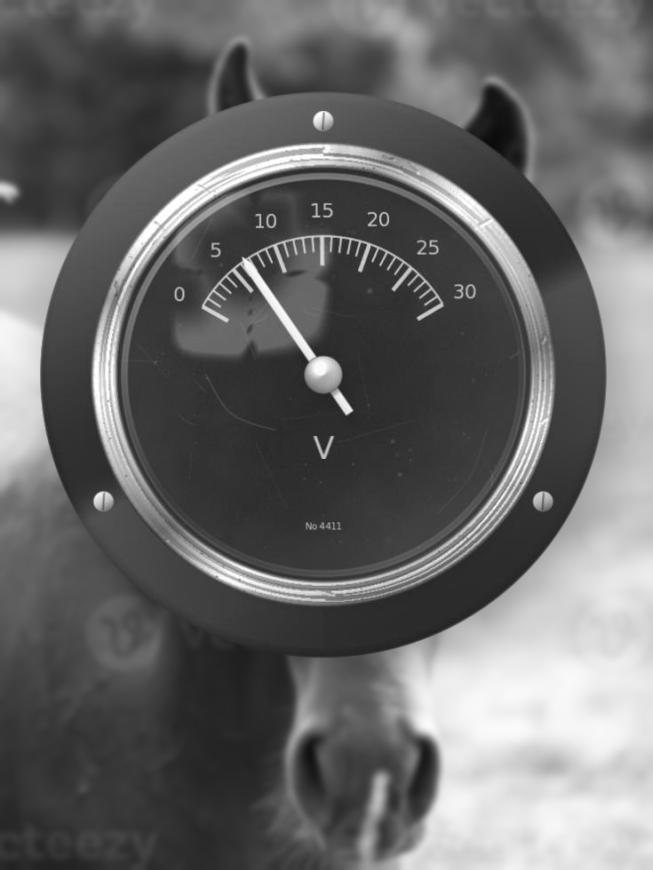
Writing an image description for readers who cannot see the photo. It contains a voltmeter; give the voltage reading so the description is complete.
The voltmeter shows 6.5 V
